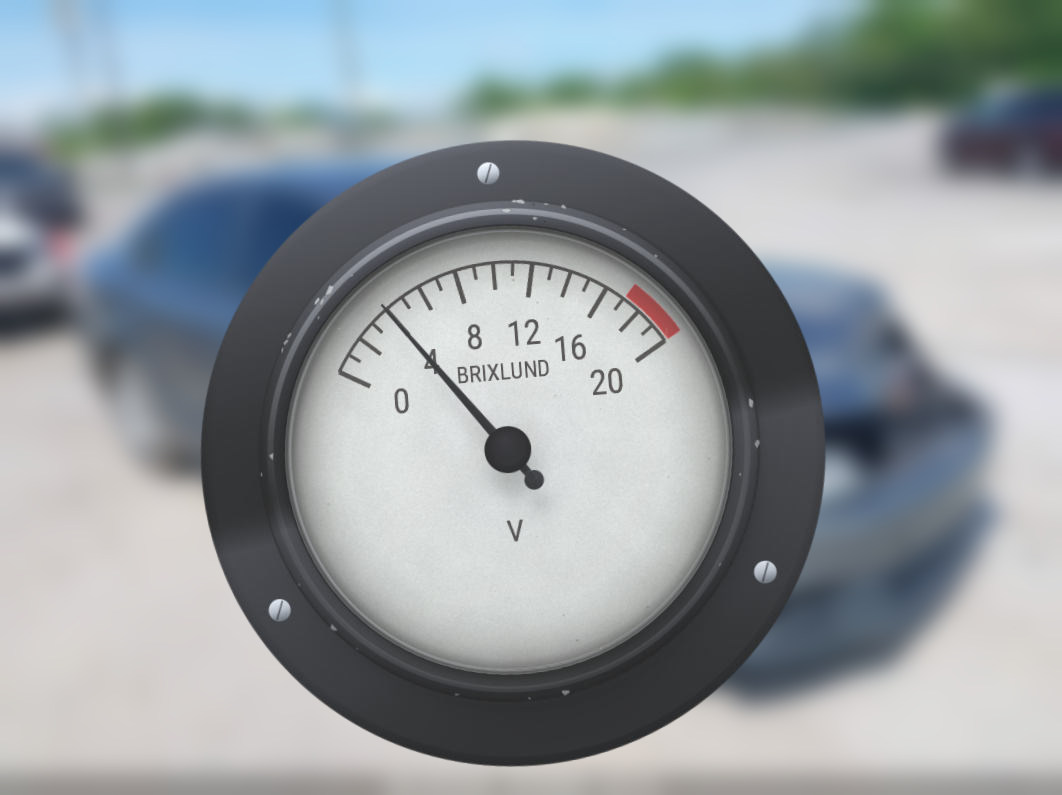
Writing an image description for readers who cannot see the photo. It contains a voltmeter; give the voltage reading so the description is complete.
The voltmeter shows 4 V
